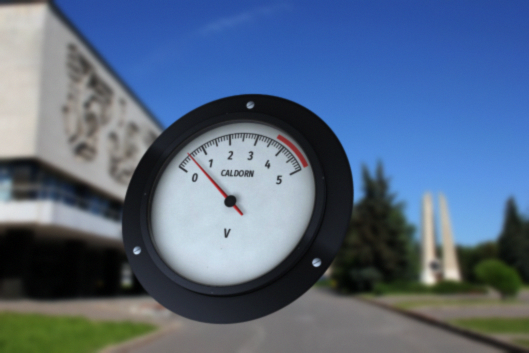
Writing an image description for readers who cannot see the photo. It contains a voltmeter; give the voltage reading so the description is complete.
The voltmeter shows 0.5 V
